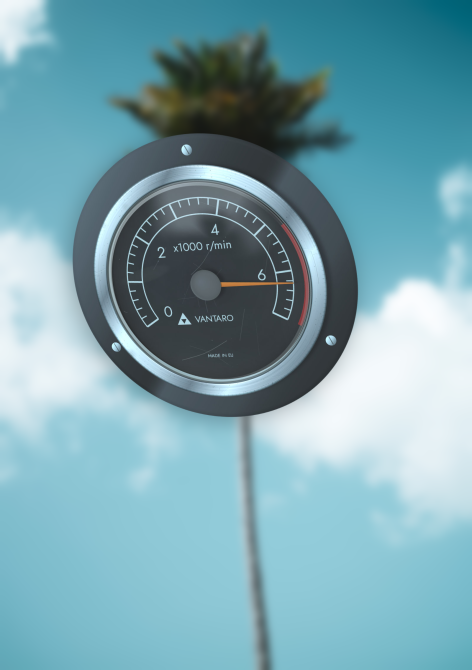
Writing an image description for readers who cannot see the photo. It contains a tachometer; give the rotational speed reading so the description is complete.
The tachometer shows 6200 rpm
